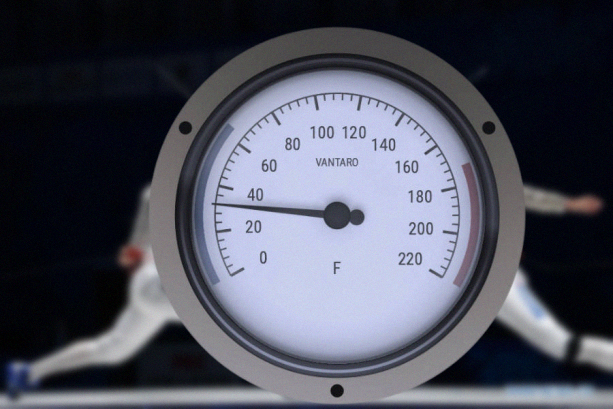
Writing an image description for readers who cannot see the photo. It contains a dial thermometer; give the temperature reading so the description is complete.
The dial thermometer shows 32 °F
